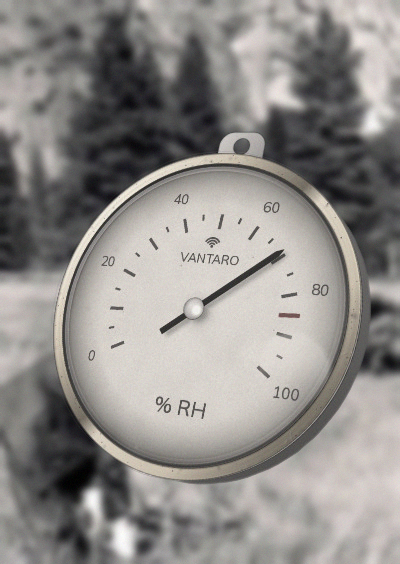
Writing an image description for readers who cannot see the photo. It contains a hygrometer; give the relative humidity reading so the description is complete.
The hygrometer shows 70 %
